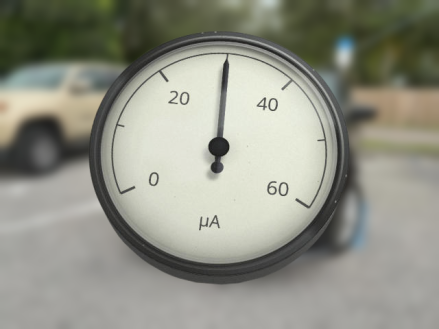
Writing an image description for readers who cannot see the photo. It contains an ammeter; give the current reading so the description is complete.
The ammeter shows 30 µA
